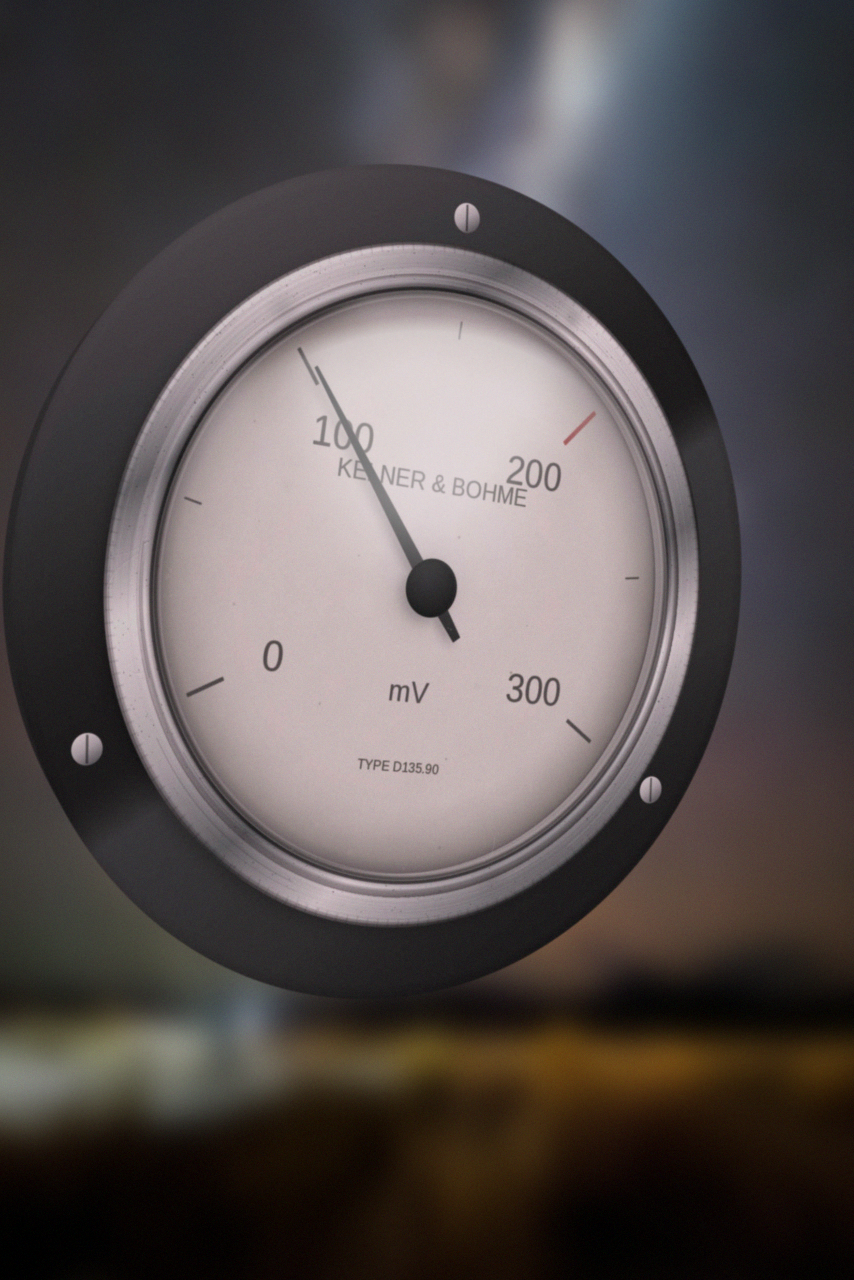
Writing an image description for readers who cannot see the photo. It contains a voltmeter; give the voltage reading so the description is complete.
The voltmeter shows 100 mV
